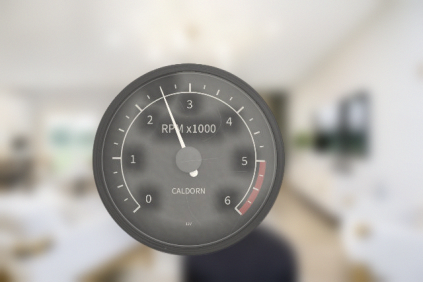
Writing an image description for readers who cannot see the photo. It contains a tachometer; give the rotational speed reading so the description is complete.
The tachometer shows 2500 rpm
